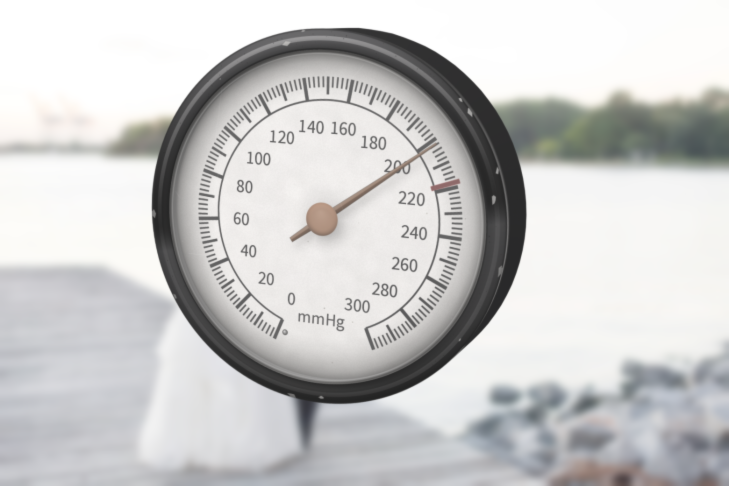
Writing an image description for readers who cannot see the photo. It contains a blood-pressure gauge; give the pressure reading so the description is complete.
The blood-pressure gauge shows 202 mmHg
